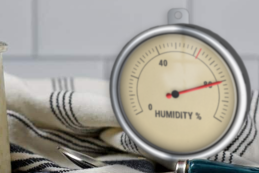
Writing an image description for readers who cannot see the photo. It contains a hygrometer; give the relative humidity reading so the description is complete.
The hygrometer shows 80 %
